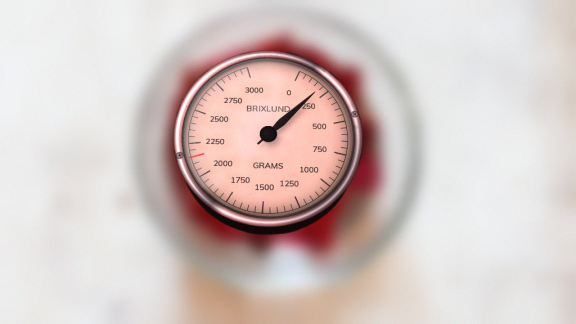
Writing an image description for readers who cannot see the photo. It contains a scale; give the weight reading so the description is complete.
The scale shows 200 g
